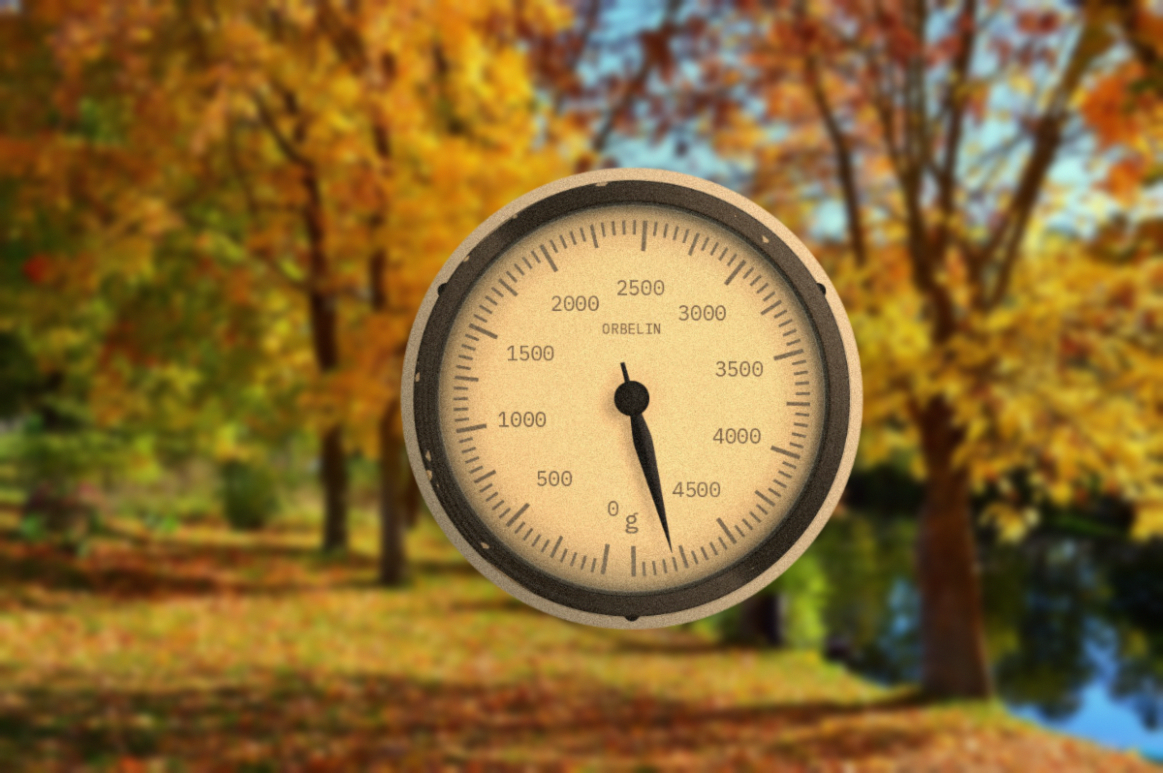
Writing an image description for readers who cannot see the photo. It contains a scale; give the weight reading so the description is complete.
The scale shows 4800 g
